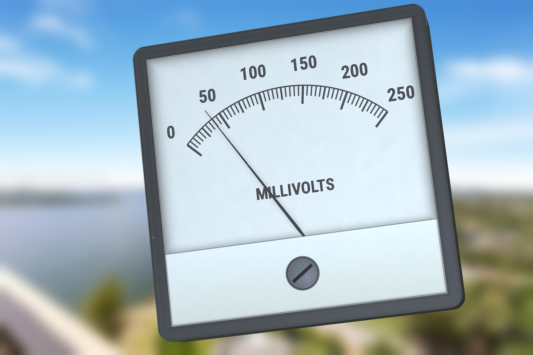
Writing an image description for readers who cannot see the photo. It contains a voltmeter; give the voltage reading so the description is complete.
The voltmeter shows 40 mV
